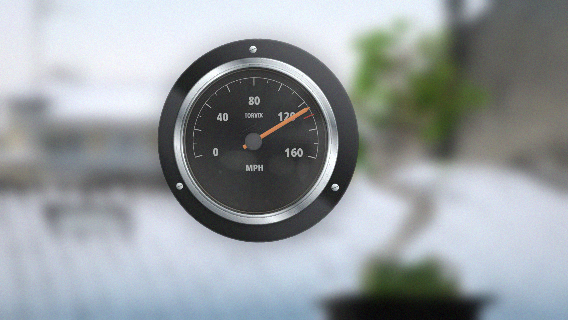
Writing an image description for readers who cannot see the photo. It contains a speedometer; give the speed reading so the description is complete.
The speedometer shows 125 mph
